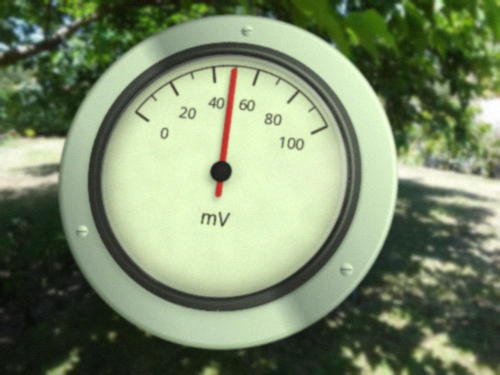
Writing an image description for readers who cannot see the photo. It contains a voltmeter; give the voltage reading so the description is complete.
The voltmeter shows 50 mV
